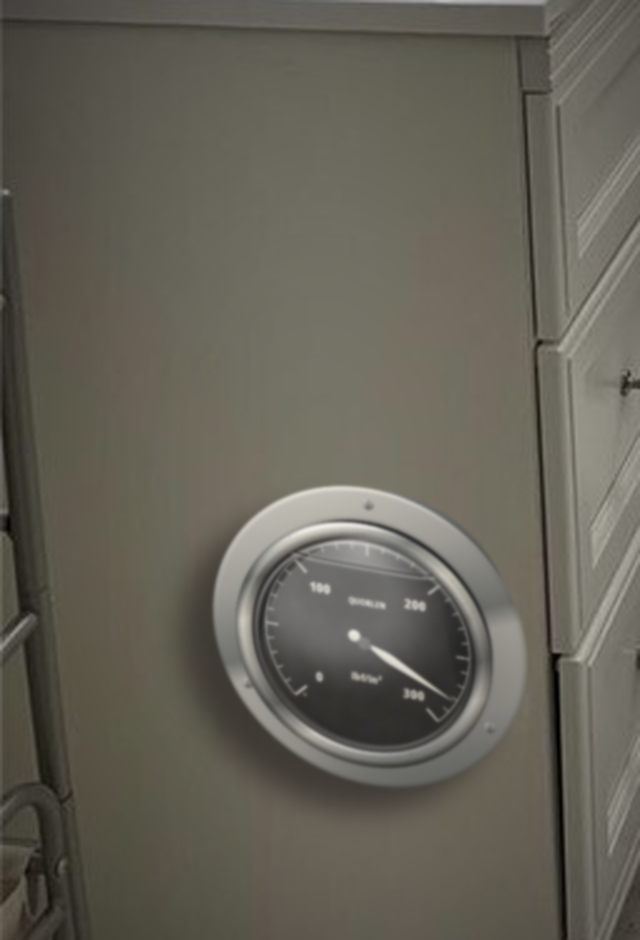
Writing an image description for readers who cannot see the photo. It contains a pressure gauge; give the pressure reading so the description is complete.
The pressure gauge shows 280 psi
